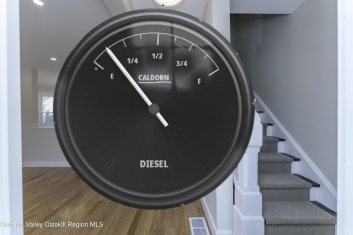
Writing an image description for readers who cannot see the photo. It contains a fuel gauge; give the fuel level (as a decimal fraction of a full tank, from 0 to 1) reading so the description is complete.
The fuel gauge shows 0.125
